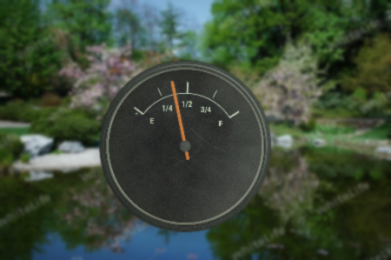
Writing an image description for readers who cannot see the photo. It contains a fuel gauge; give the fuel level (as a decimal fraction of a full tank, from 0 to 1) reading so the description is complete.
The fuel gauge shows 0.375
